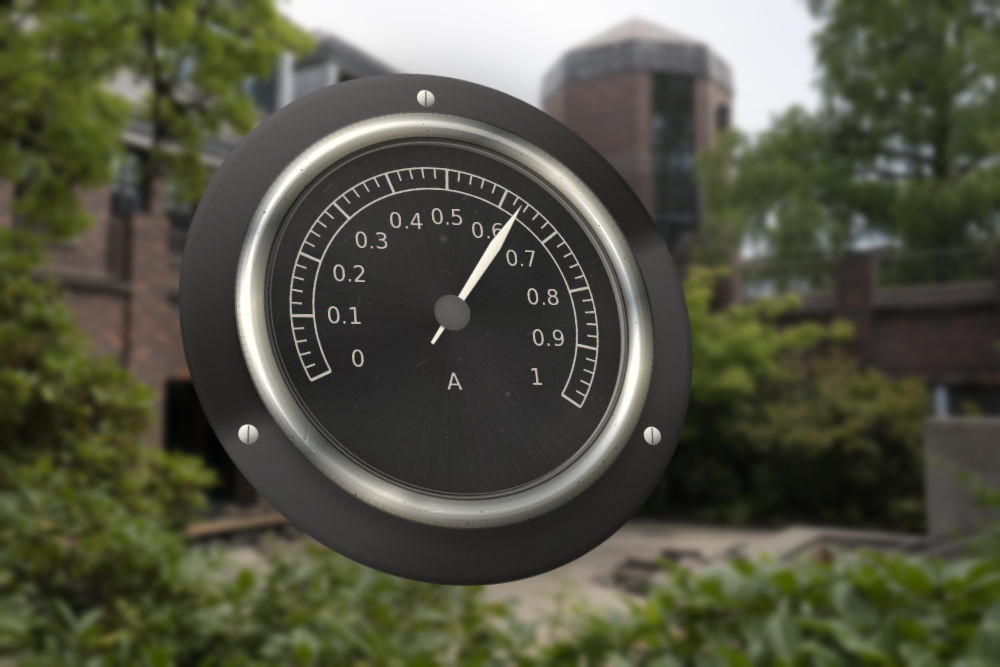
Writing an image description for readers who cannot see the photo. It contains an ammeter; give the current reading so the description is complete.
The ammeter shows 0.63 A
